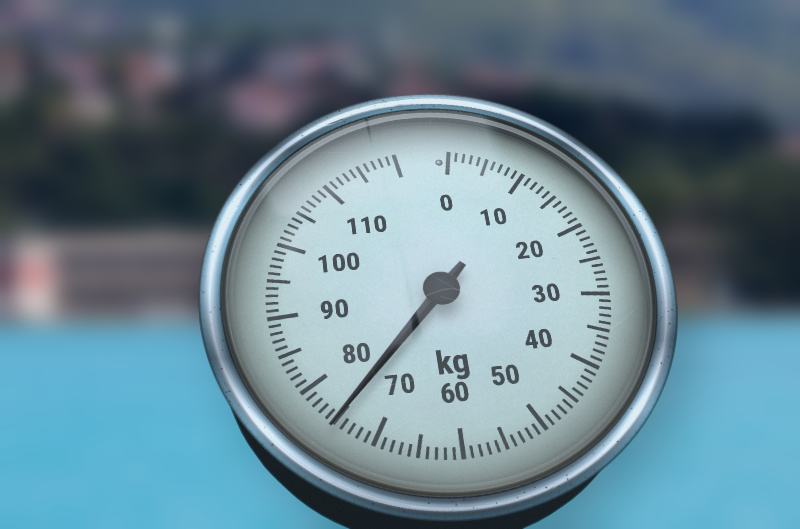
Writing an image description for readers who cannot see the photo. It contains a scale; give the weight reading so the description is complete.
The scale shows 75 kg
